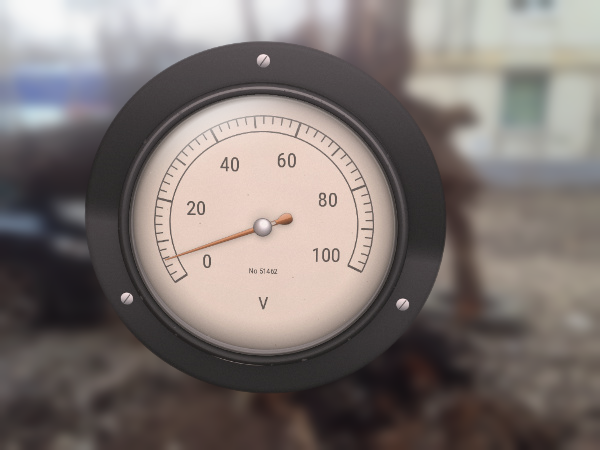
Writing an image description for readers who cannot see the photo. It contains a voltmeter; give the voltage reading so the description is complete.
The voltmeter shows 6 V
